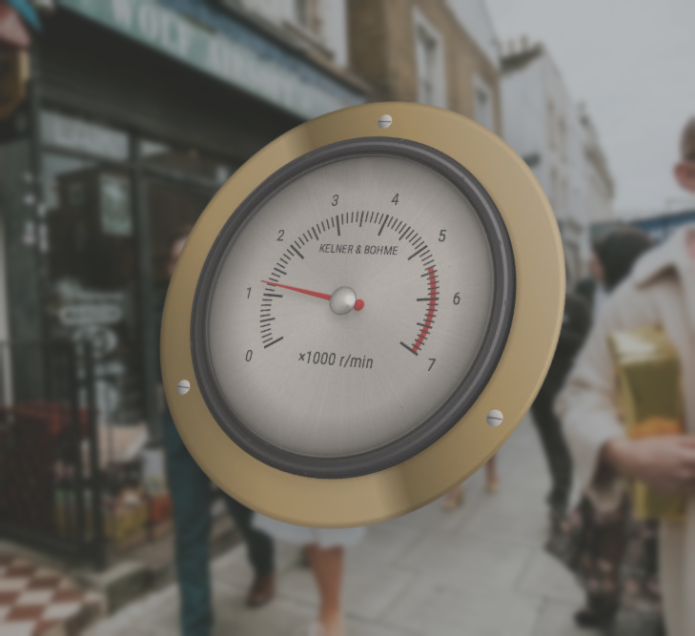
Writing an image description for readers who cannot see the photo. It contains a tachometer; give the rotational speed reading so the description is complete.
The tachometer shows 1200 rpm
